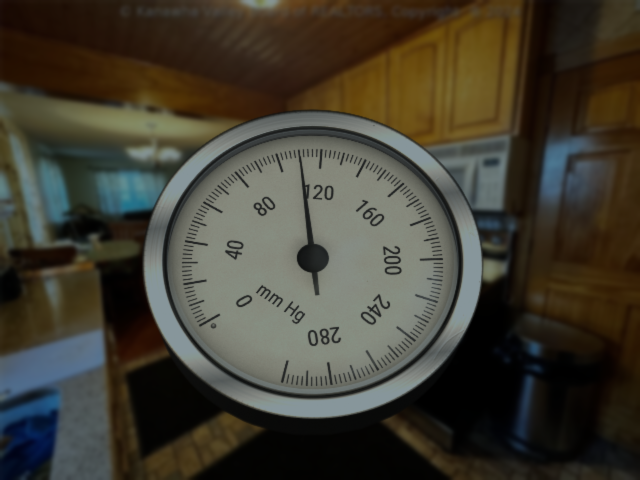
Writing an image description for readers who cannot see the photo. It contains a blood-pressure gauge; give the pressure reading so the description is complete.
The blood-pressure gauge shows 110 mmHg
